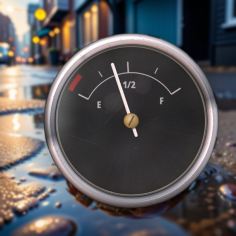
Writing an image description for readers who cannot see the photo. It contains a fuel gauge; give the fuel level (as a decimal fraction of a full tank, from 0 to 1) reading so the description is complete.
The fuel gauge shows 0.375
